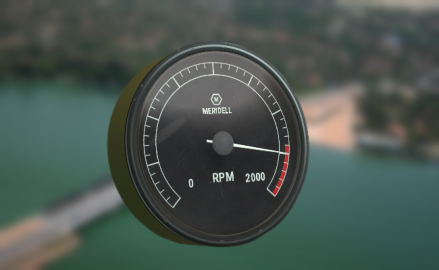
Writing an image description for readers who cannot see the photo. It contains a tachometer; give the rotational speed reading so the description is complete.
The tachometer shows 1750 rpm
